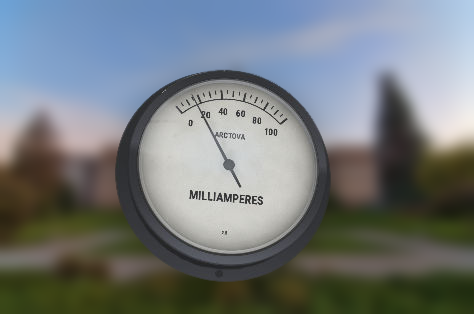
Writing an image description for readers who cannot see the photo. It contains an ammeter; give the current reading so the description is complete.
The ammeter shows 15 mA
